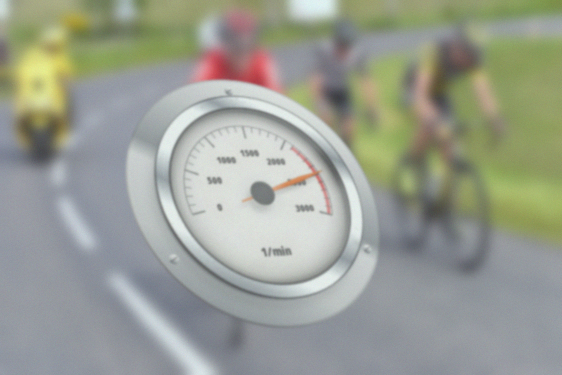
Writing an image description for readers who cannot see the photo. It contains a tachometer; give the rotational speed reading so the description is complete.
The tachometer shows 2500 rpm
